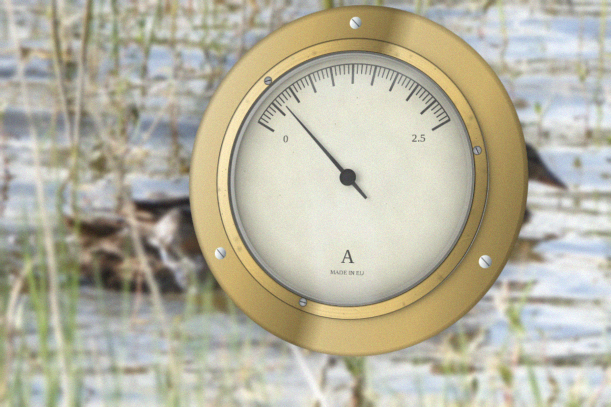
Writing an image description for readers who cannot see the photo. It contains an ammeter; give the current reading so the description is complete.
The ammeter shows 0.35 A
